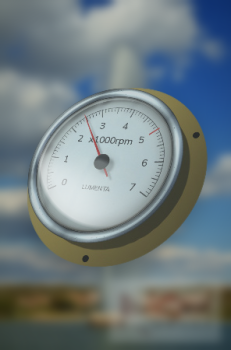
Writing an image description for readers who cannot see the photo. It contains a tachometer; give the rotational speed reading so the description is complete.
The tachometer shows 2500 rpm
